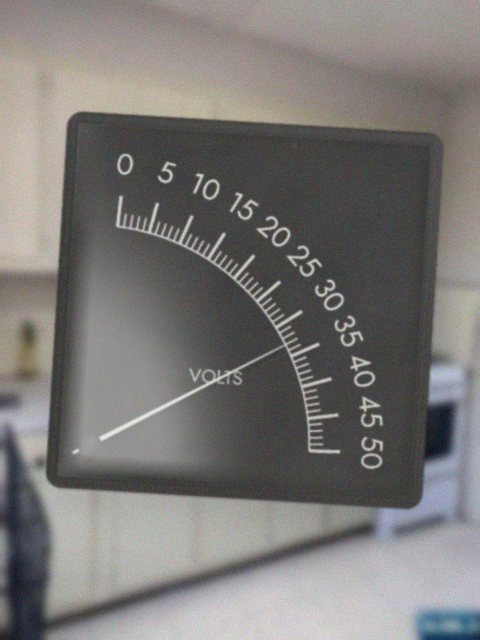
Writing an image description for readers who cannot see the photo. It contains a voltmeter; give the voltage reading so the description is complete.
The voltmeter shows 33 V
